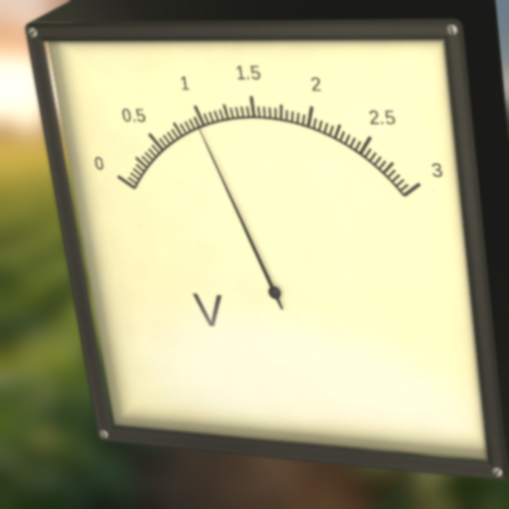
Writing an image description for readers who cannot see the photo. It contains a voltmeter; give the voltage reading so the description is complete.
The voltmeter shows 1 V
